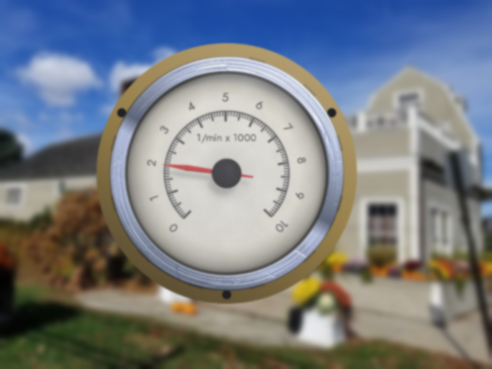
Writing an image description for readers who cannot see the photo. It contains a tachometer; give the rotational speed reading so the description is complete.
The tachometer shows 2000 rpm
